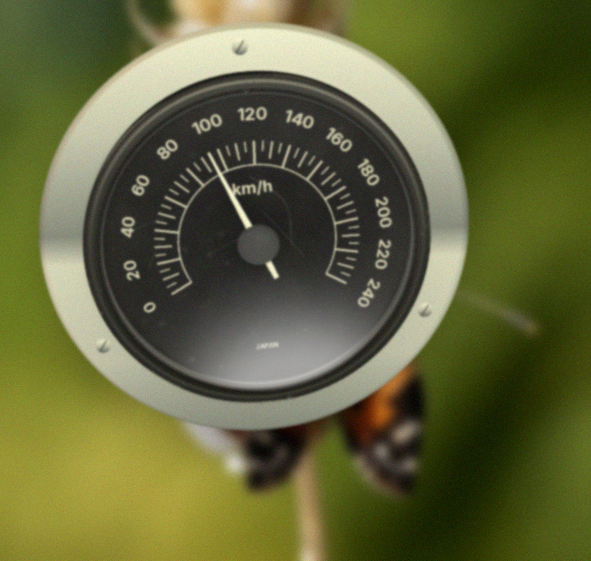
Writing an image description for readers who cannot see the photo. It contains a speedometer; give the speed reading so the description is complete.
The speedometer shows 95 km/h
